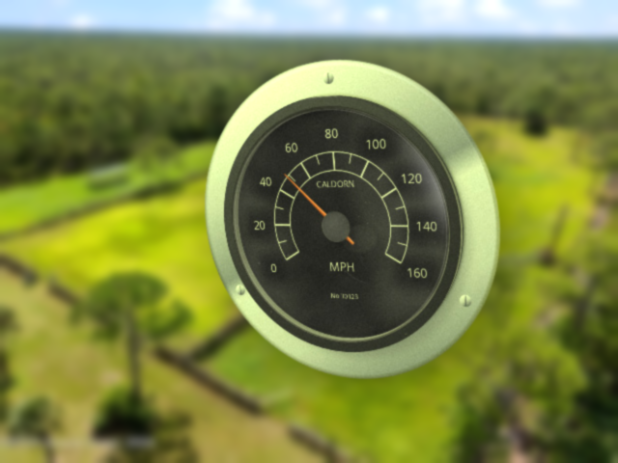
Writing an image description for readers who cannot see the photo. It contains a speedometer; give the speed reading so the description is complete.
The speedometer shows 50 mph
